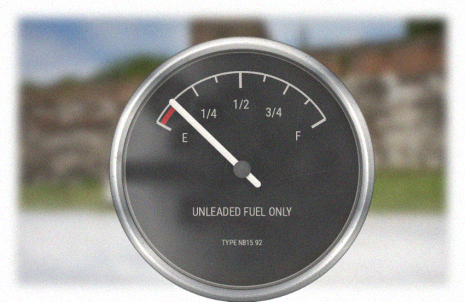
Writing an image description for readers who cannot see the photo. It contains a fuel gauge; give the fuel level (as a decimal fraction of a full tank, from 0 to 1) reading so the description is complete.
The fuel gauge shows 0.125
